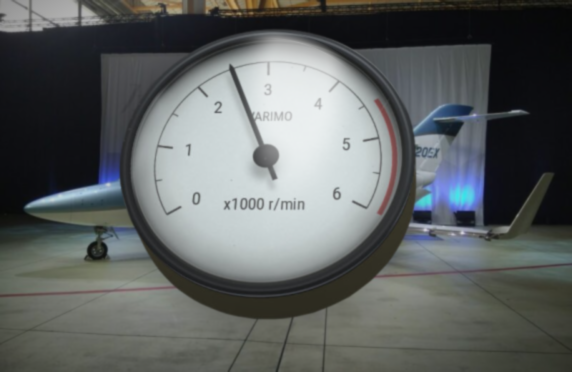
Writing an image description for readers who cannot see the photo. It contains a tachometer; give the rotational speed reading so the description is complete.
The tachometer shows 2500 rpm
